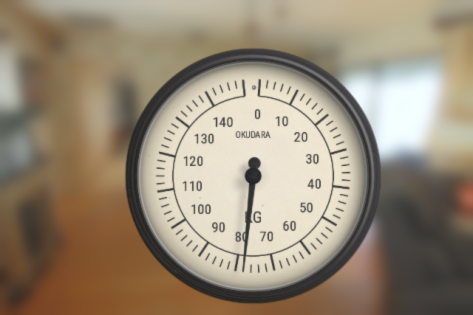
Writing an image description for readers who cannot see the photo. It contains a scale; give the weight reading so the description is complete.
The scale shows 78 kg
